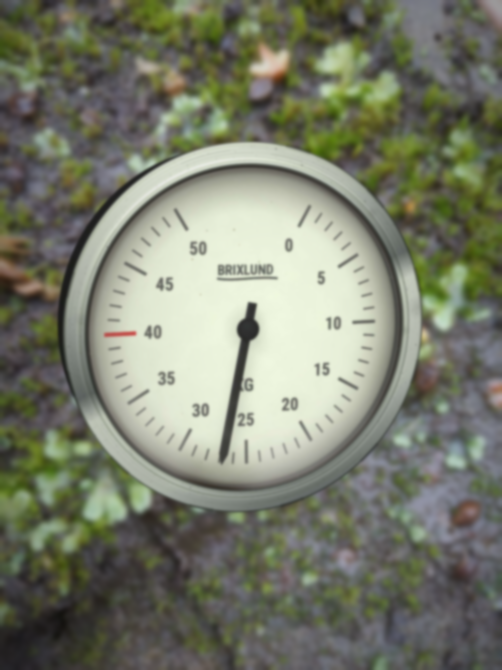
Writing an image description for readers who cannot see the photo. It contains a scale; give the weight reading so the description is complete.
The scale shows 27 kg
